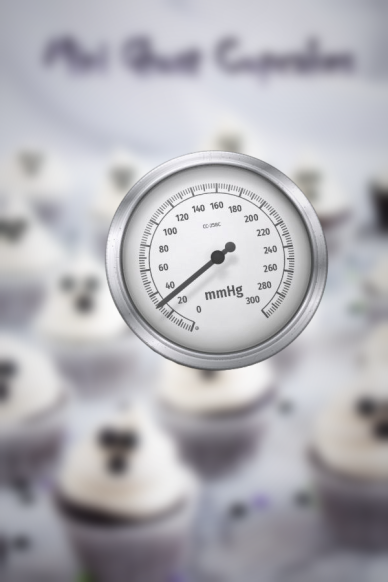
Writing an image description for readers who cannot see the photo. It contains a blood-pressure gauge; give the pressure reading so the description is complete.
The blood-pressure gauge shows 30 mmHg
